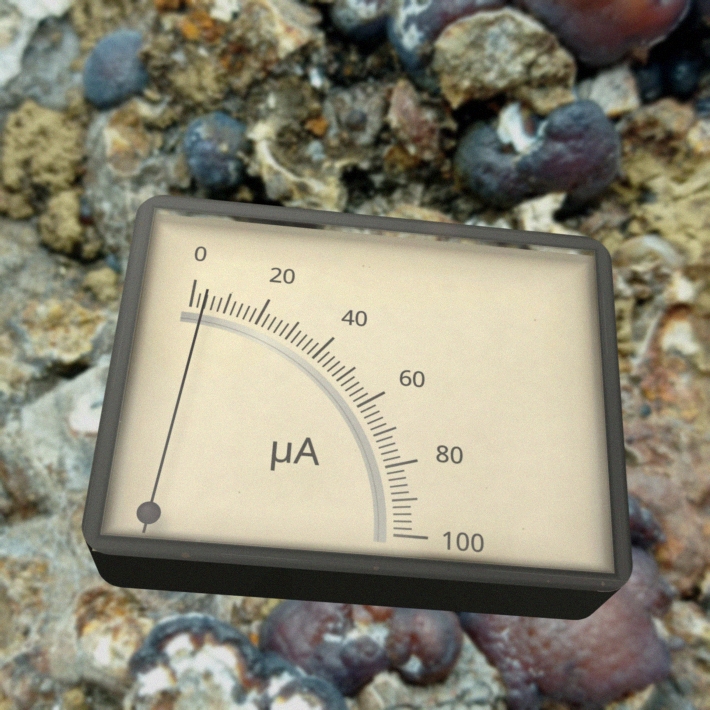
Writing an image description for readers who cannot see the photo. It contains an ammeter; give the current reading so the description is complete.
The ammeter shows 4 µA
